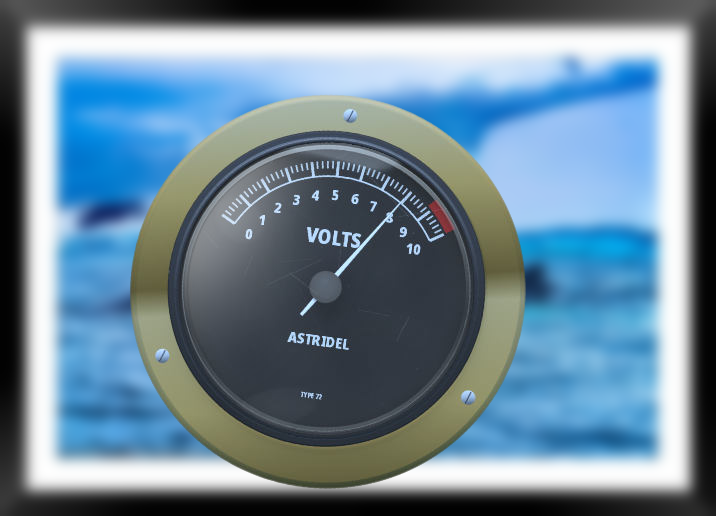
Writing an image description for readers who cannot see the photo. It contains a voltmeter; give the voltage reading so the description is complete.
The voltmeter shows 8 V
